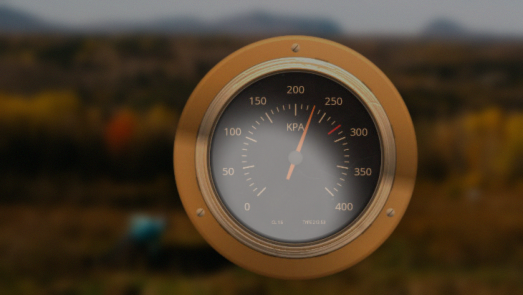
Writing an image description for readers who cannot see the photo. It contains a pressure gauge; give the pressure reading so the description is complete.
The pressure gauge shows 230 kPa
